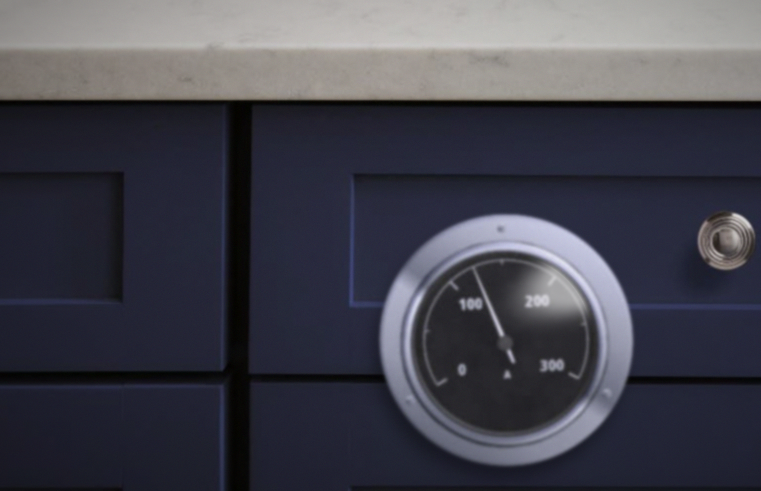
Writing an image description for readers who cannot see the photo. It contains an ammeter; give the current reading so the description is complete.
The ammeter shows 125 A
